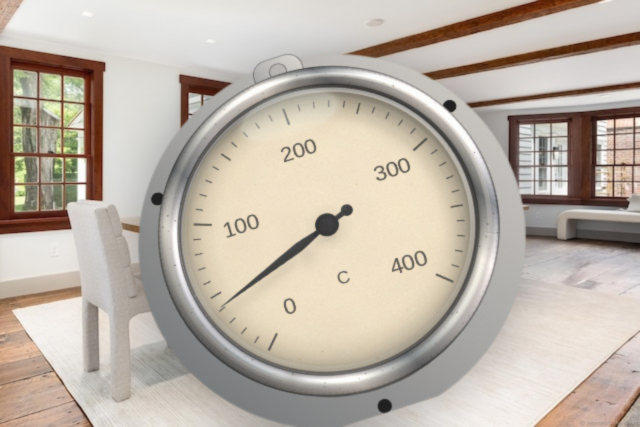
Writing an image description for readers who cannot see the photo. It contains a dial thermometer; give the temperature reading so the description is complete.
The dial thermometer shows 40 °C
